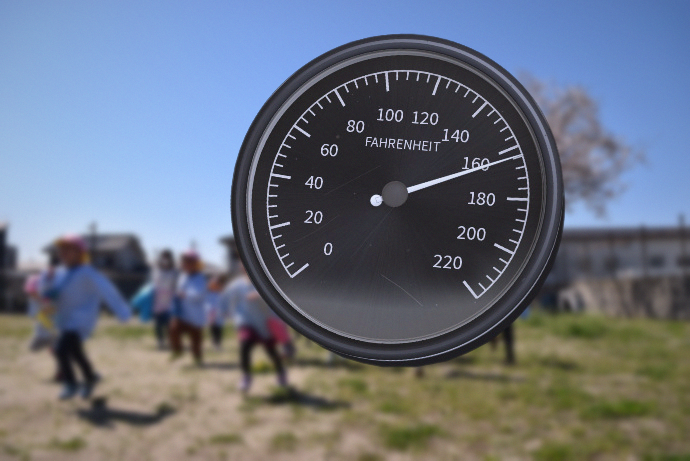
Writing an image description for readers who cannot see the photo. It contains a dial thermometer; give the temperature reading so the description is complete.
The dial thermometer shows 164 °F
